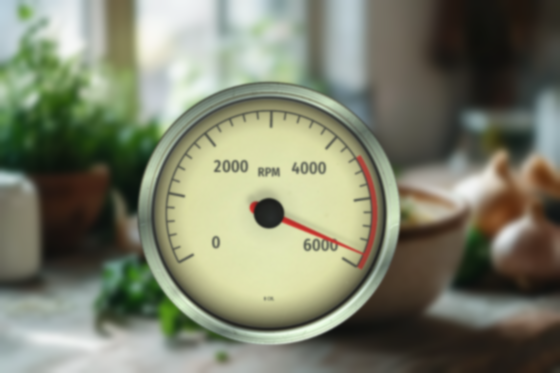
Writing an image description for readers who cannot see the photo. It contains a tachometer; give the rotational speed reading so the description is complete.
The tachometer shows 5800 rpm
